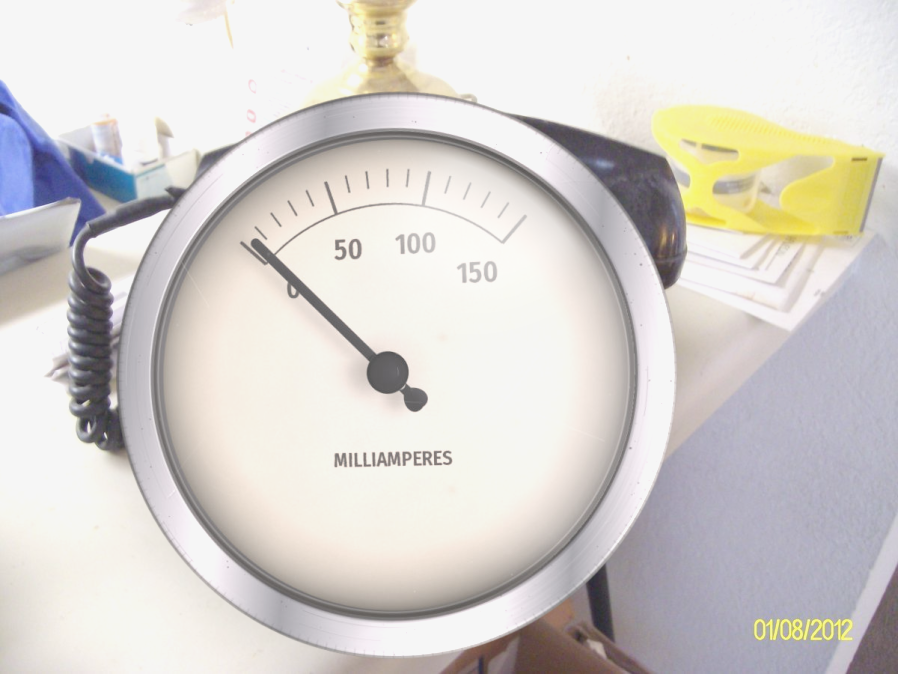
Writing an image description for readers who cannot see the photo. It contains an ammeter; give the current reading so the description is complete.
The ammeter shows 5 mA
